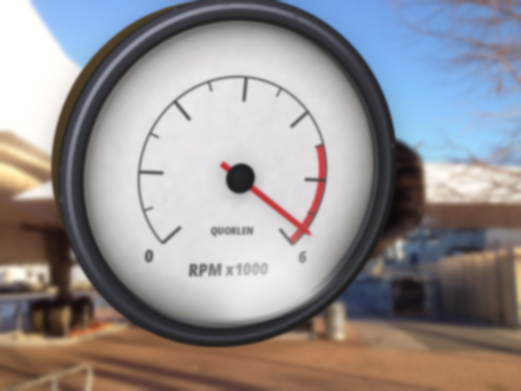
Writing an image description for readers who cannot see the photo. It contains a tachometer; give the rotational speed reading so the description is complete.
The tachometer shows 5750 rpm
